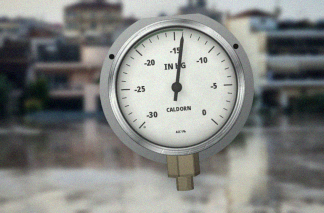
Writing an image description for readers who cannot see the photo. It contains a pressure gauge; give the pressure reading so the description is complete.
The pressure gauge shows -14 inHg
